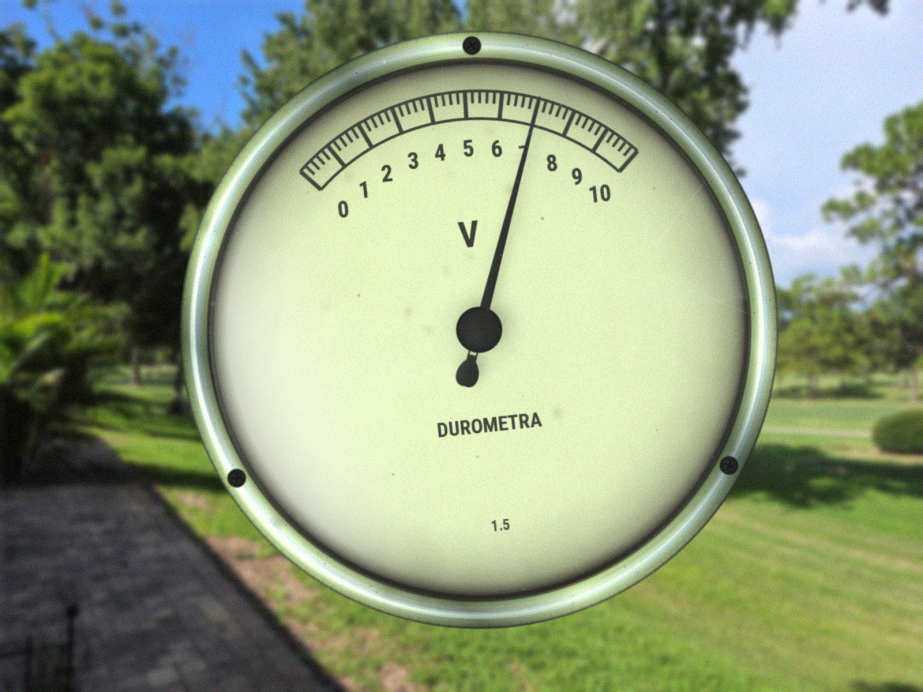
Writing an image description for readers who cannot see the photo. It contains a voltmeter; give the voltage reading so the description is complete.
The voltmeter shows 7 V
